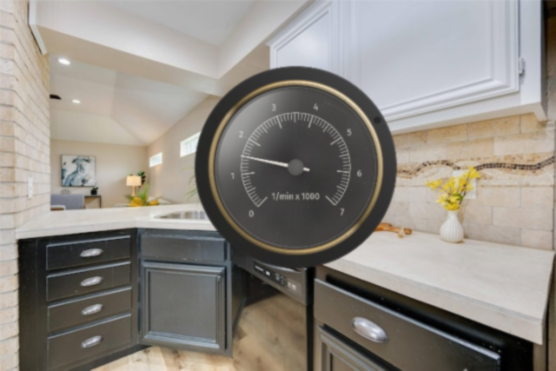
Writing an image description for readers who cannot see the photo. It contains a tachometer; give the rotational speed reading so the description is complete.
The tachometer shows 1500 rpm
